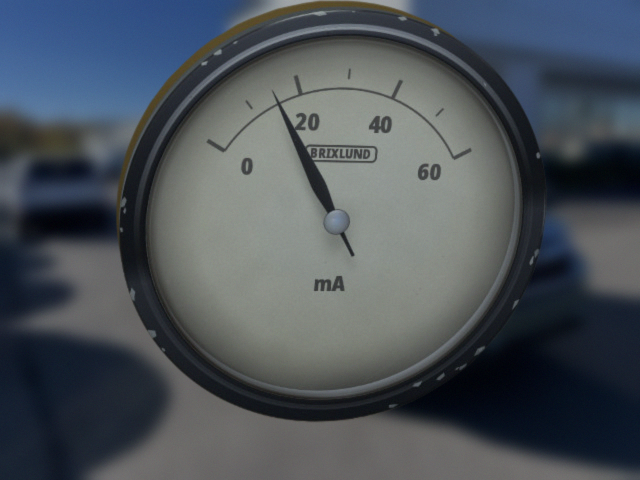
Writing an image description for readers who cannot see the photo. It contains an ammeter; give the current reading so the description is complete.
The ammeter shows 15 mA
